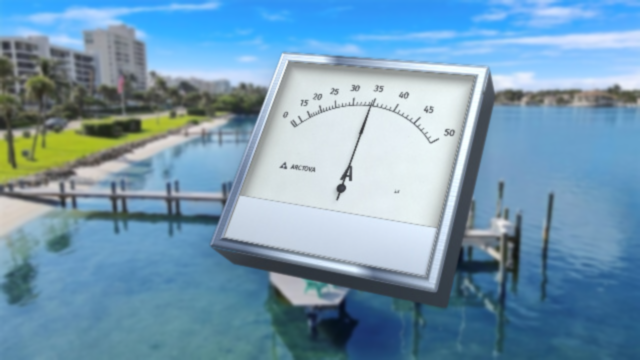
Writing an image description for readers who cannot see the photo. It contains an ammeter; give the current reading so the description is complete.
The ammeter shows 35 A
